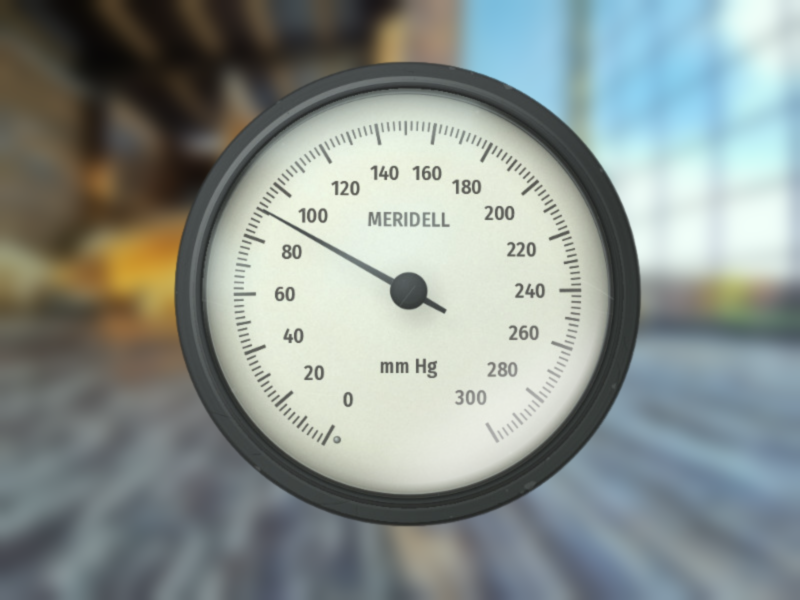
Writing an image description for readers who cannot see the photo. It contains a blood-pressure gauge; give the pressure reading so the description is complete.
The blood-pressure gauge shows 90 mmHg
